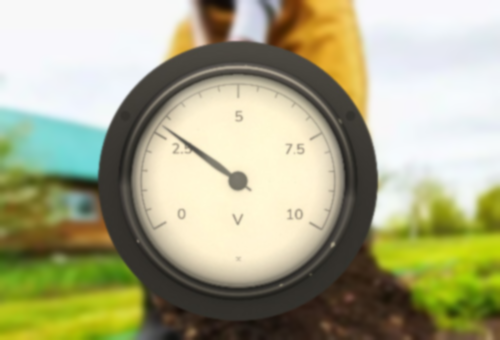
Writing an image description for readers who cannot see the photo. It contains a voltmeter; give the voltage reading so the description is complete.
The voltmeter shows 2.75 V
